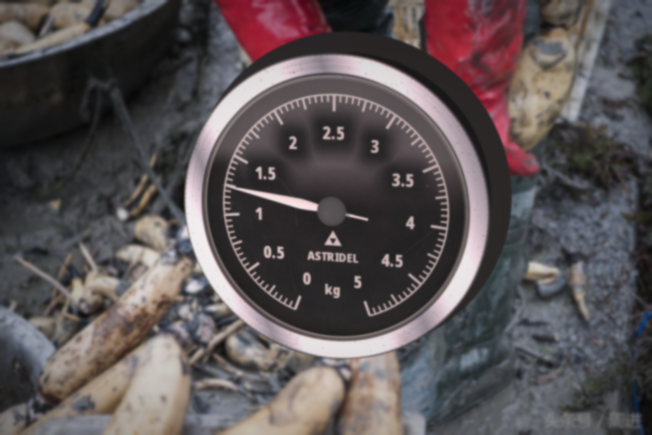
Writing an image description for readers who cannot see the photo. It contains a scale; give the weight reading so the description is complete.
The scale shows 1.25 kg
